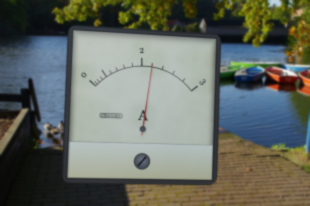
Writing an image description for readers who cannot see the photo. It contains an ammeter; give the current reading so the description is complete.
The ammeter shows 2.2 A
